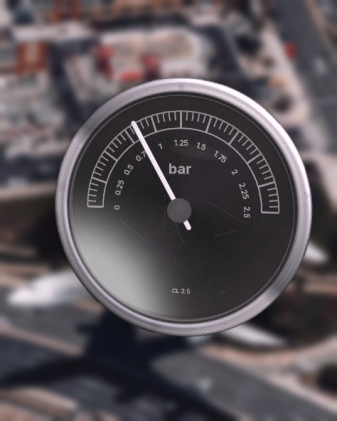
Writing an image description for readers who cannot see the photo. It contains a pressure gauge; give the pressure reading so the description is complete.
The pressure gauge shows 0.85 bar
